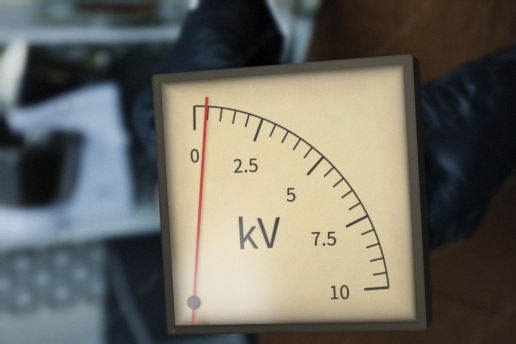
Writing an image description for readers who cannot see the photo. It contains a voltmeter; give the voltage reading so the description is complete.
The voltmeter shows 0.5 kV
